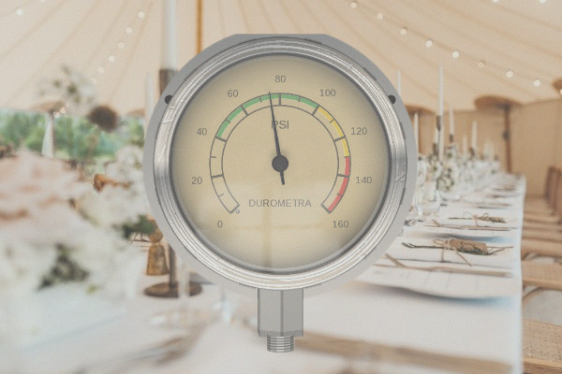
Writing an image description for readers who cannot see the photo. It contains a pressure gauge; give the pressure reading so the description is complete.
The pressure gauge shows 75 psi
